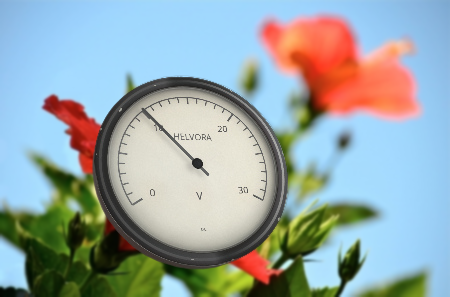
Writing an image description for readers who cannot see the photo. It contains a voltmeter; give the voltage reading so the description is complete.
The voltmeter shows 10 V
